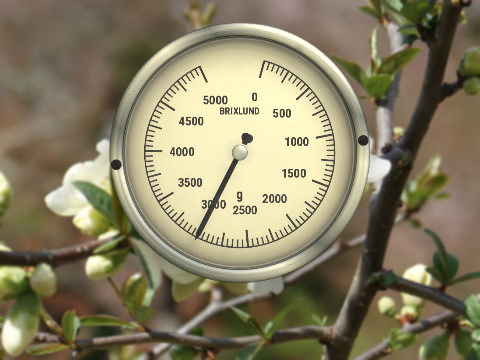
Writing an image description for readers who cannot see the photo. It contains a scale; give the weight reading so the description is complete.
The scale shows 3000 g
